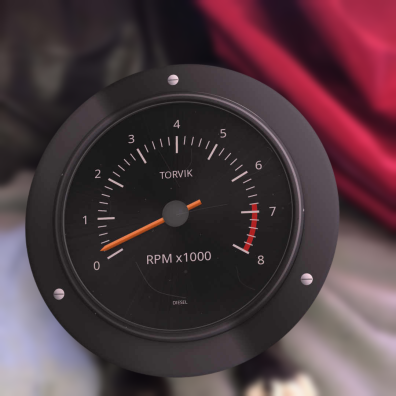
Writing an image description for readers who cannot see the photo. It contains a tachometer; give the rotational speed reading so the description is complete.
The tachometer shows 200 rpm
